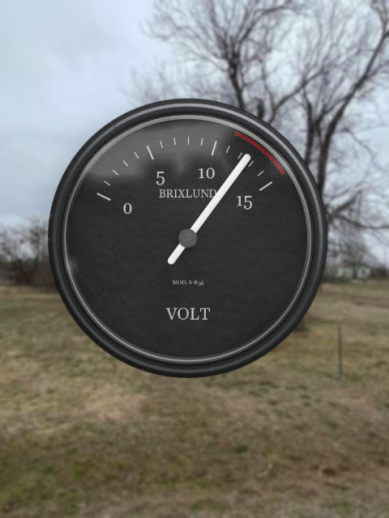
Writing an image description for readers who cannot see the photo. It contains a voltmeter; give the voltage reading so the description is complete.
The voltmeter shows 12.5 V
